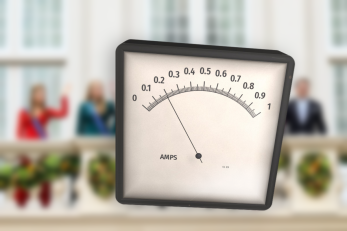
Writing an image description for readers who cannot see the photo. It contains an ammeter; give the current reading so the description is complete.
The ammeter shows 0.2 A
